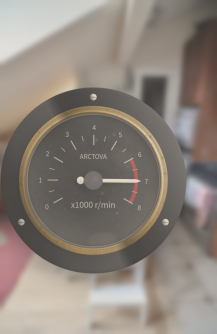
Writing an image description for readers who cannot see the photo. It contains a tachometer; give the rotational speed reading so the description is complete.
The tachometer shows 7000 rpm
